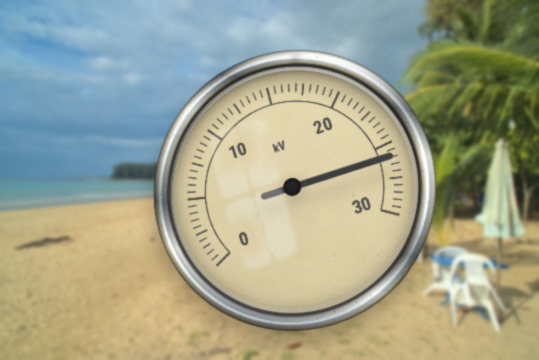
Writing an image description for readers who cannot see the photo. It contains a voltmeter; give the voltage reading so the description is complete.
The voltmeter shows 26 kV
